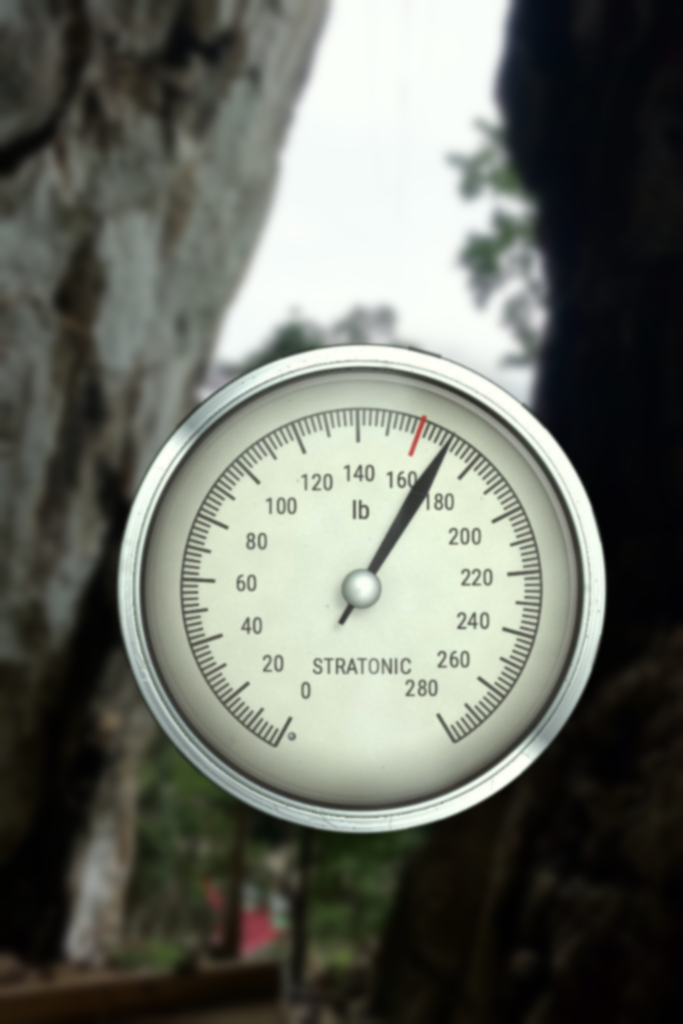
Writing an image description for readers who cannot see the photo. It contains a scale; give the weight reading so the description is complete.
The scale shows 170 lb
